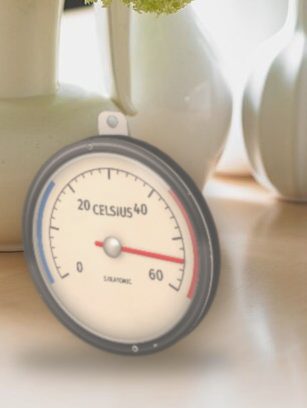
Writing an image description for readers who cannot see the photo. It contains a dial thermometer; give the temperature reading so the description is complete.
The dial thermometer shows 54 °C
